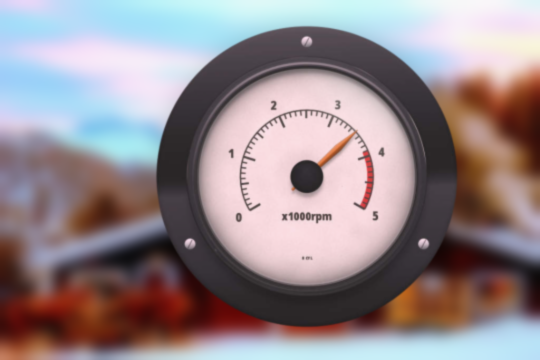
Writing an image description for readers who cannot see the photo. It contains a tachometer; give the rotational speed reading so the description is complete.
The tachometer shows 3500 rpm
